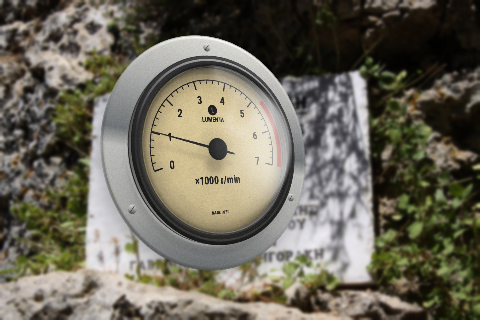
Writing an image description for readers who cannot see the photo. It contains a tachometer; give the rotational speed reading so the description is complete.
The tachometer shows 1000 rpm
